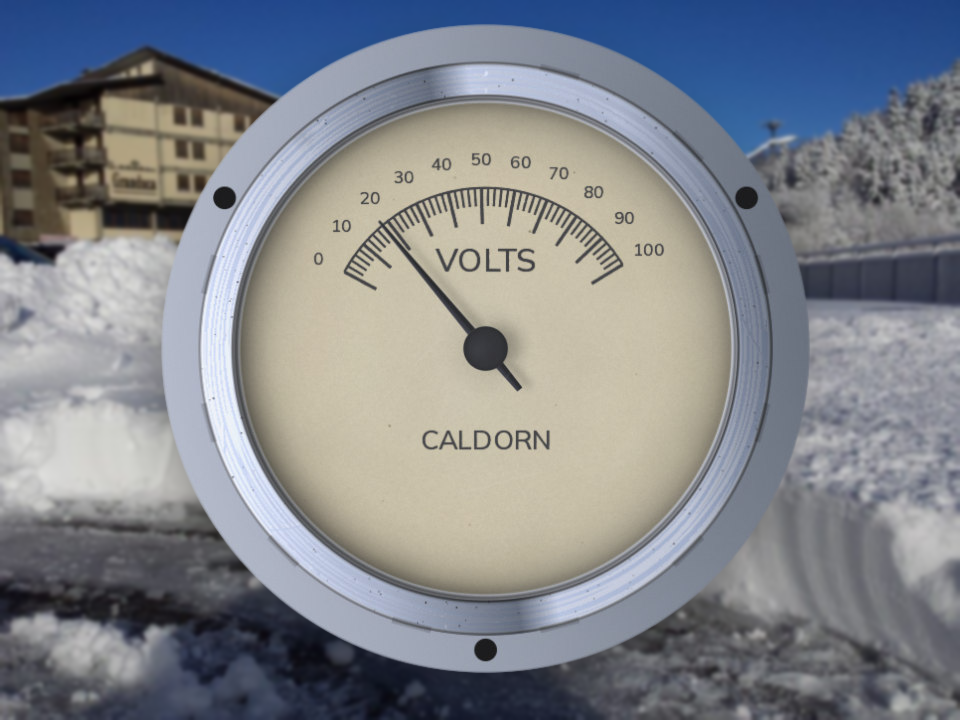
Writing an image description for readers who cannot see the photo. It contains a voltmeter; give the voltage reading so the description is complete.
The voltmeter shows 18 V
